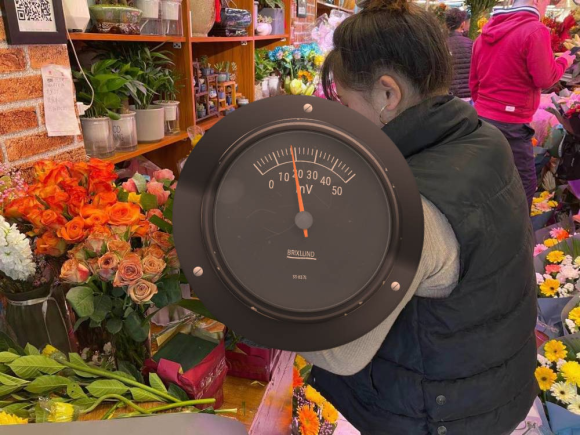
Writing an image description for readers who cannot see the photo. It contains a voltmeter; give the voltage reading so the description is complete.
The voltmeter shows 18 mV
